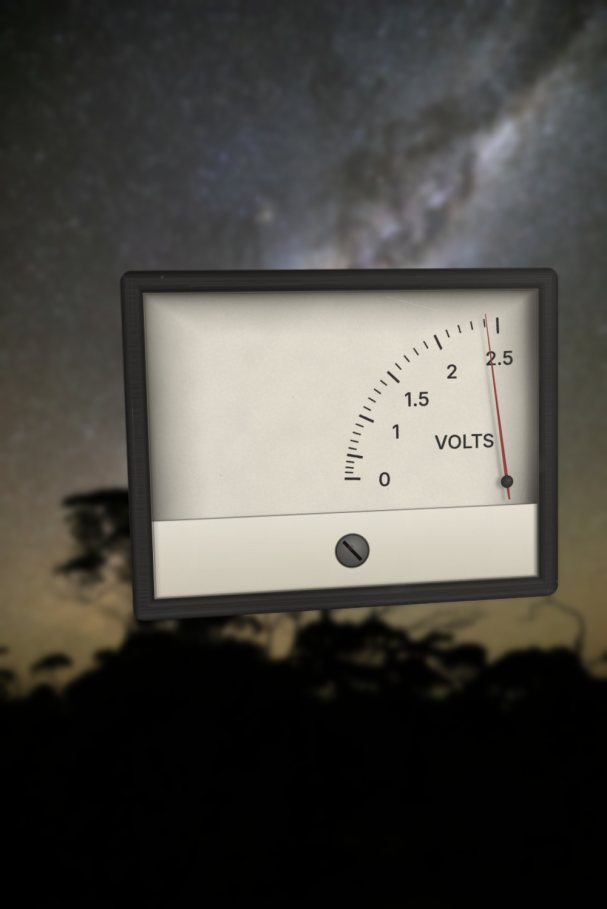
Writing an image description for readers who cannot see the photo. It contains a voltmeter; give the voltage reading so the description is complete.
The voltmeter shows 2.4 V
